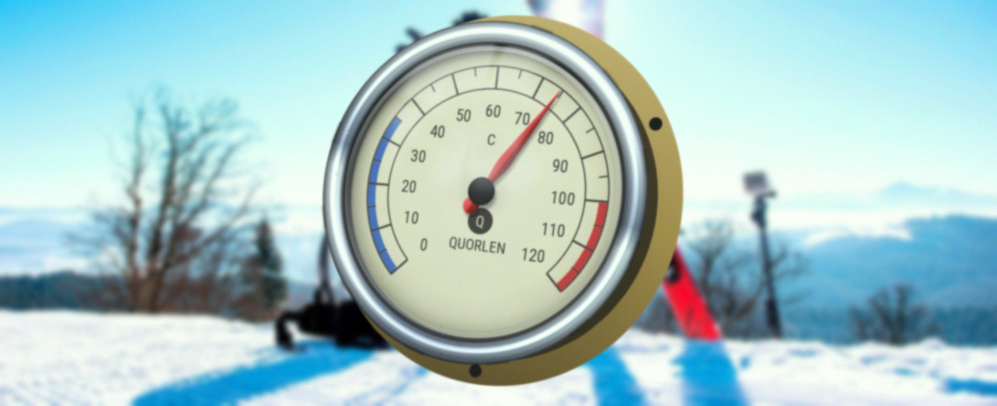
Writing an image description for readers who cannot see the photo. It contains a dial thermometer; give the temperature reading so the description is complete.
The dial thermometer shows 75 °C
